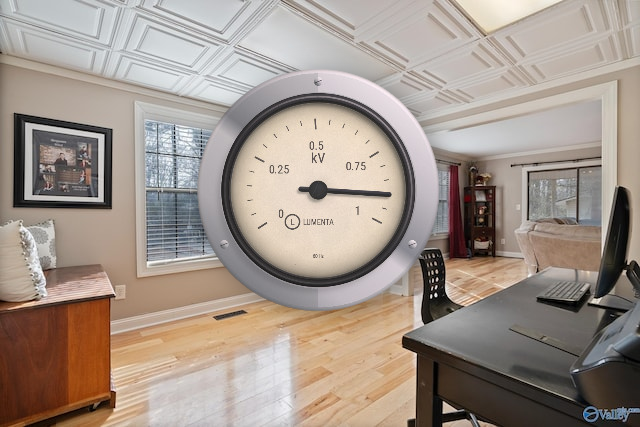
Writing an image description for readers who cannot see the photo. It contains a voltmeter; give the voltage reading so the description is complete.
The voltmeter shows 0.9 kV
